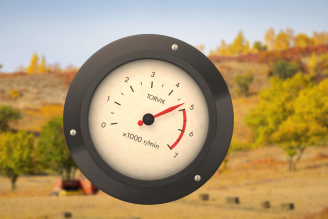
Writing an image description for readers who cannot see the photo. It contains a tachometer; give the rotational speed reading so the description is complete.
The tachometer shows 4750 rpm
